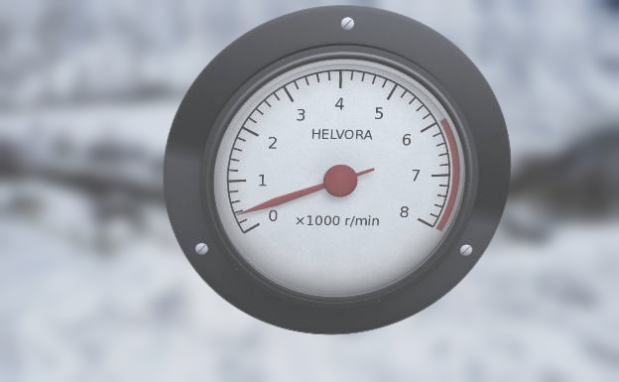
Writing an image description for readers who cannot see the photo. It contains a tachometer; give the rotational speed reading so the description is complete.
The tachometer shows 400 rpm
